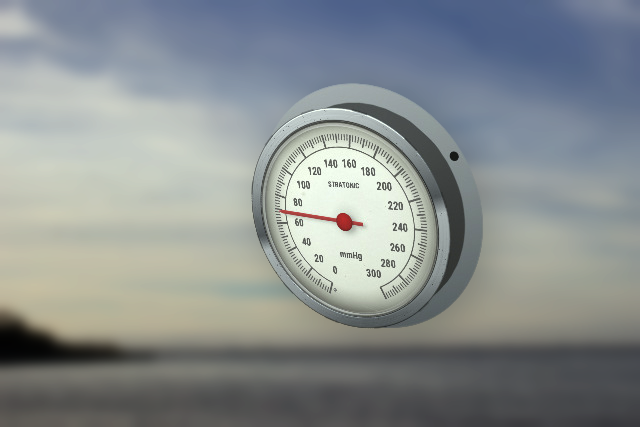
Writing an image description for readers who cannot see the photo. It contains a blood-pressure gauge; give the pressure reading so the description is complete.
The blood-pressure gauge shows 70 mmHg
